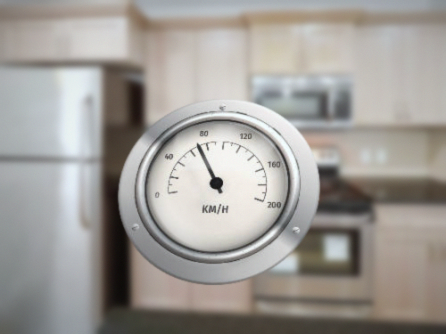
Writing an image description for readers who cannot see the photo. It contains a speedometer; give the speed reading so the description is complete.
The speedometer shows 70 km/h
